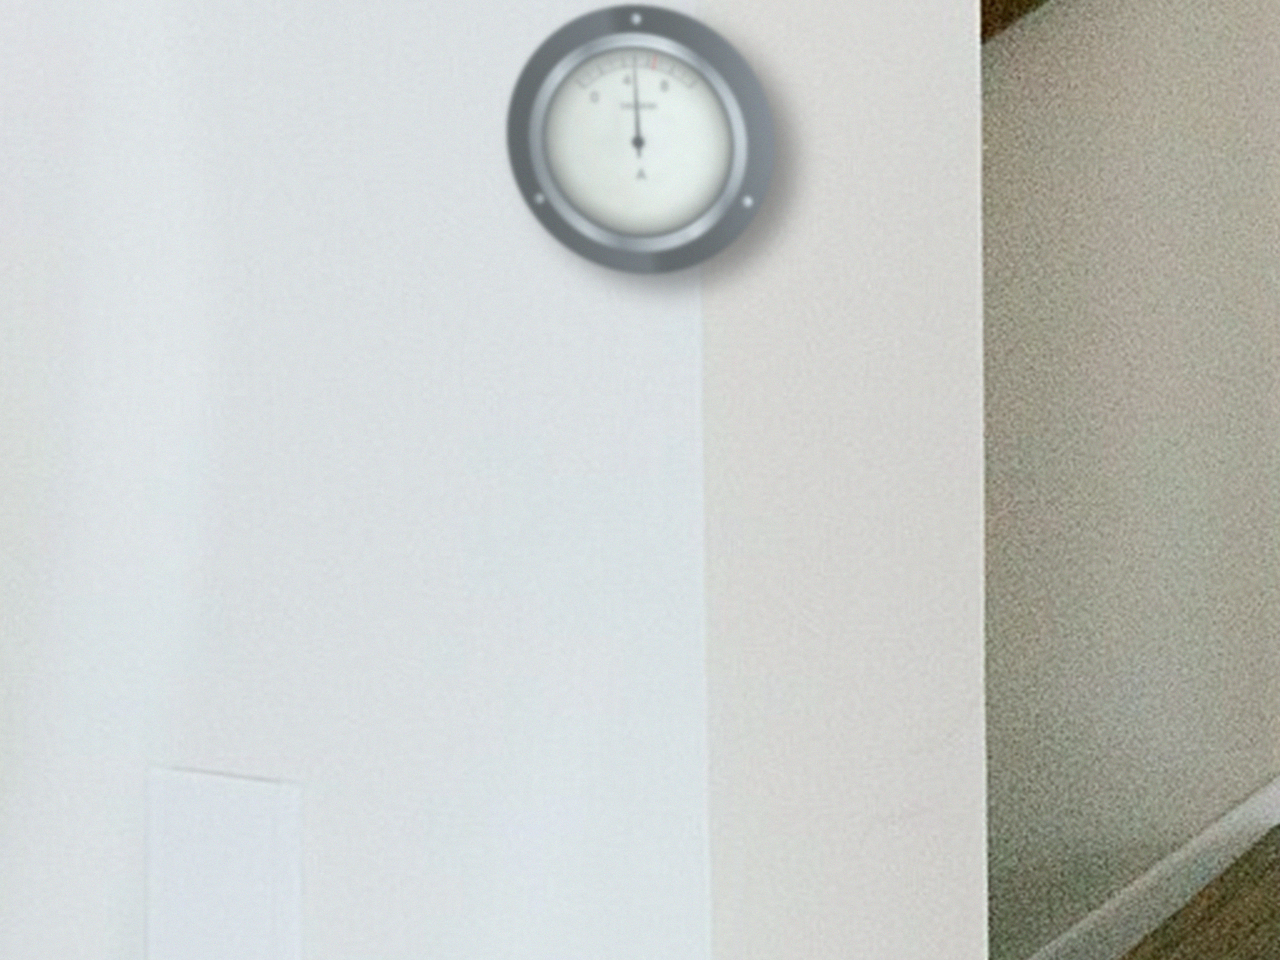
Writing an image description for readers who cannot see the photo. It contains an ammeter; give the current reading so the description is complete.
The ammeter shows 5 A
